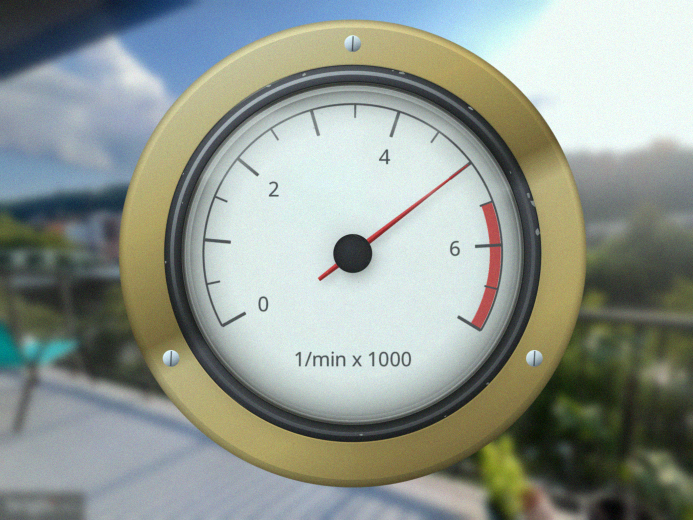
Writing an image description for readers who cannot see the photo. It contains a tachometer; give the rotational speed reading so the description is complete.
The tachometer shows 5000 rpm
